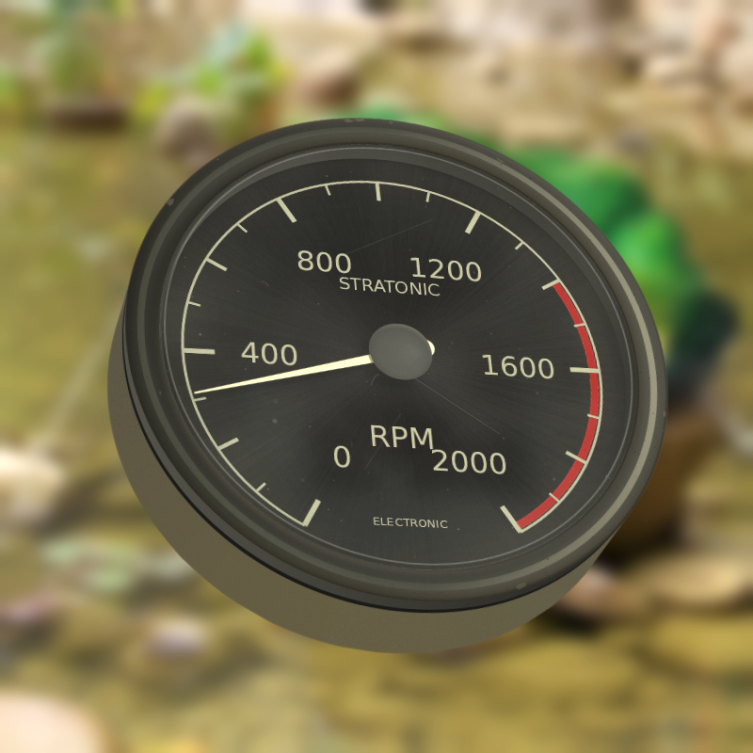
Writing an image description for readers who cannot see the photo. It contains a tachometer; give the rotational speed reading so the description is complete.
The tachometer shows 300 rpm
